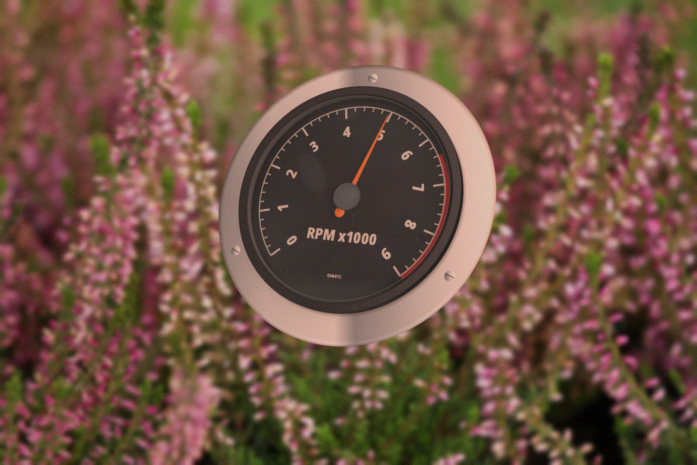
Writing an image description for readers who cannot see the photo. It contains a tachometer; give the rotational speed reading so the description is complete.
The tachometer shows 5000 rpm
